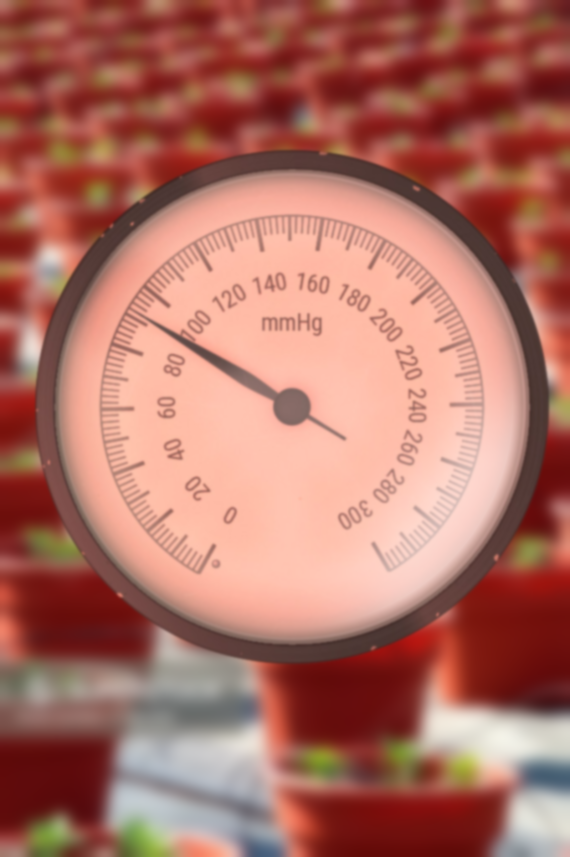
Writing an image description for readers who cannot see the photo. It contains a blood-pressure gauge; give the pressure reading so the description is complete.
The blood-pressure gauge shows 92 mmHg
